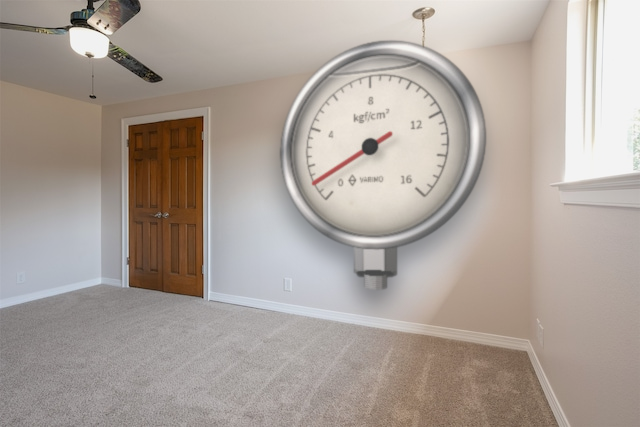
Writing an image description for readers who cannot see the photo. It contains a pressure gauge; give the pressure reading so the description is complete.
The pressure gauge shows 1 kg/cm²
